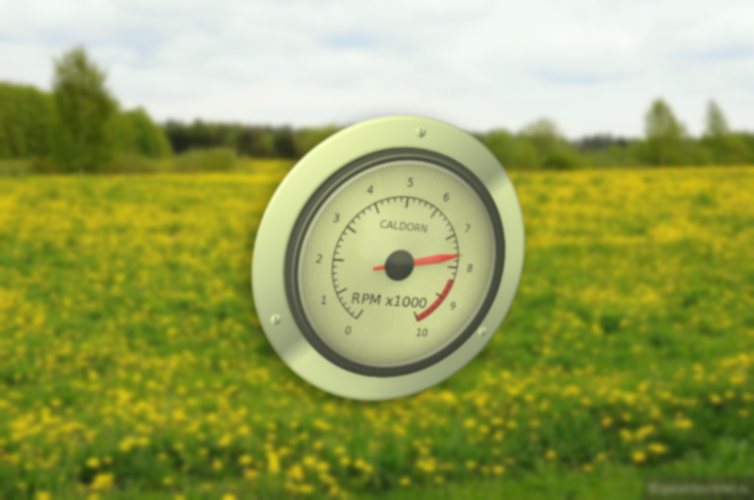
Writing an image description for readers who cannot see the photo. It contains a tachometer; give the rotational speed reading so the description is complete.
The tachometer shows 7600 rpm
